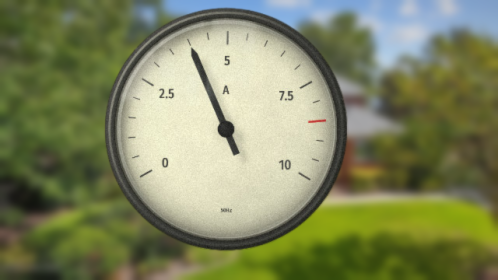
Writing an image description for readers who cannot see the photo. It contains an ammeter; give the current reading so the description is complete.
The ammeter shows 4 A
